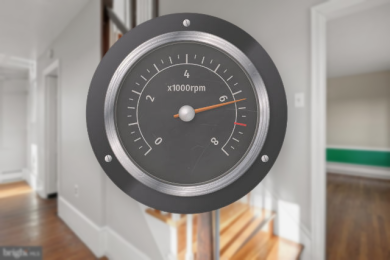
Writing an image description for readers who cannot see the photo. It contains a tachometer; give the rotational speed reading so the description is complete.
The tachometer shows 6250 rpm
